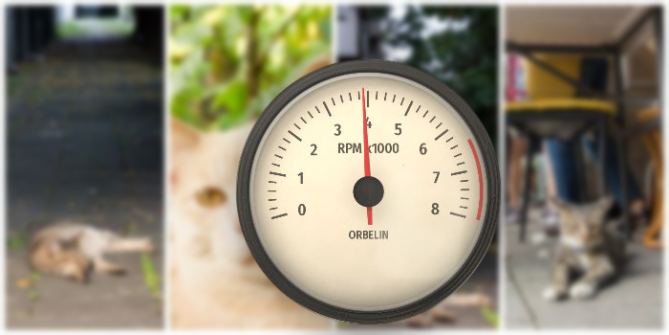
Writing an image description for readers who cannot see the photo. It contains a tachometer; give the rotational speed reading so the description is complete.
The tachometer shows 3900 rpm
